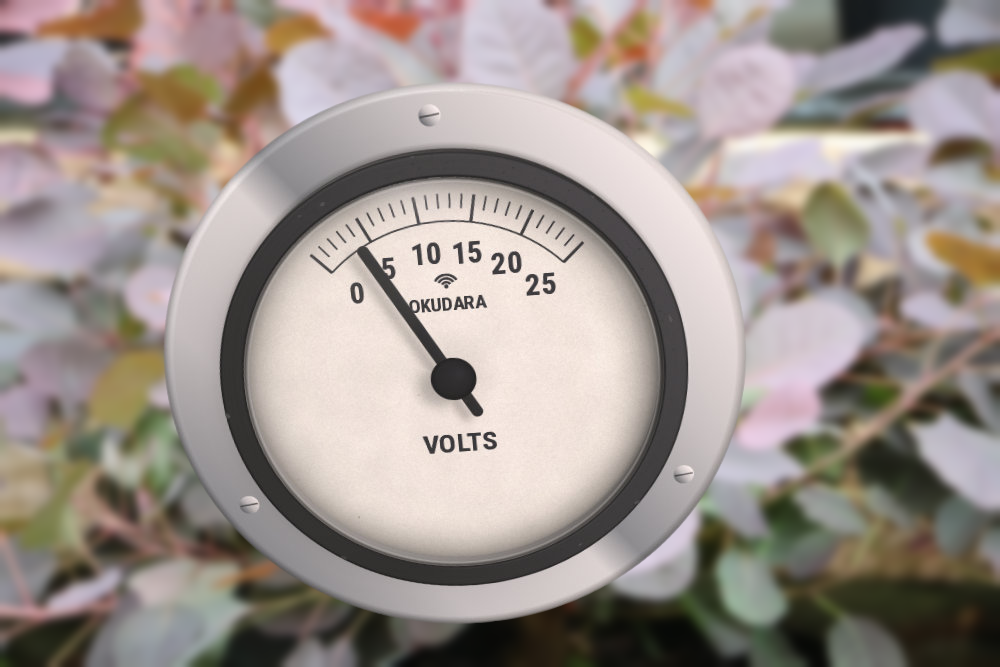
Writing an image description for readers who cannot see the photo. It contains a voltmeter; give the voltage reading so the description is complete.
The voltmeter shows 4 V
